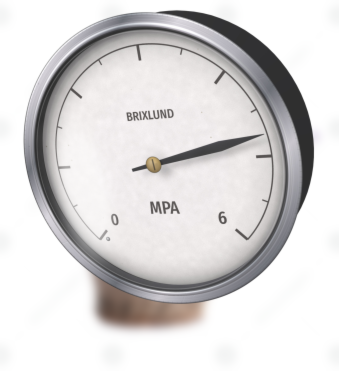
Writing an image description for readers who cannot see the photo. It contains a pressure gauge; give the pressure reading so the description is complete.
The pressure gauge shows 4.75 MPa
